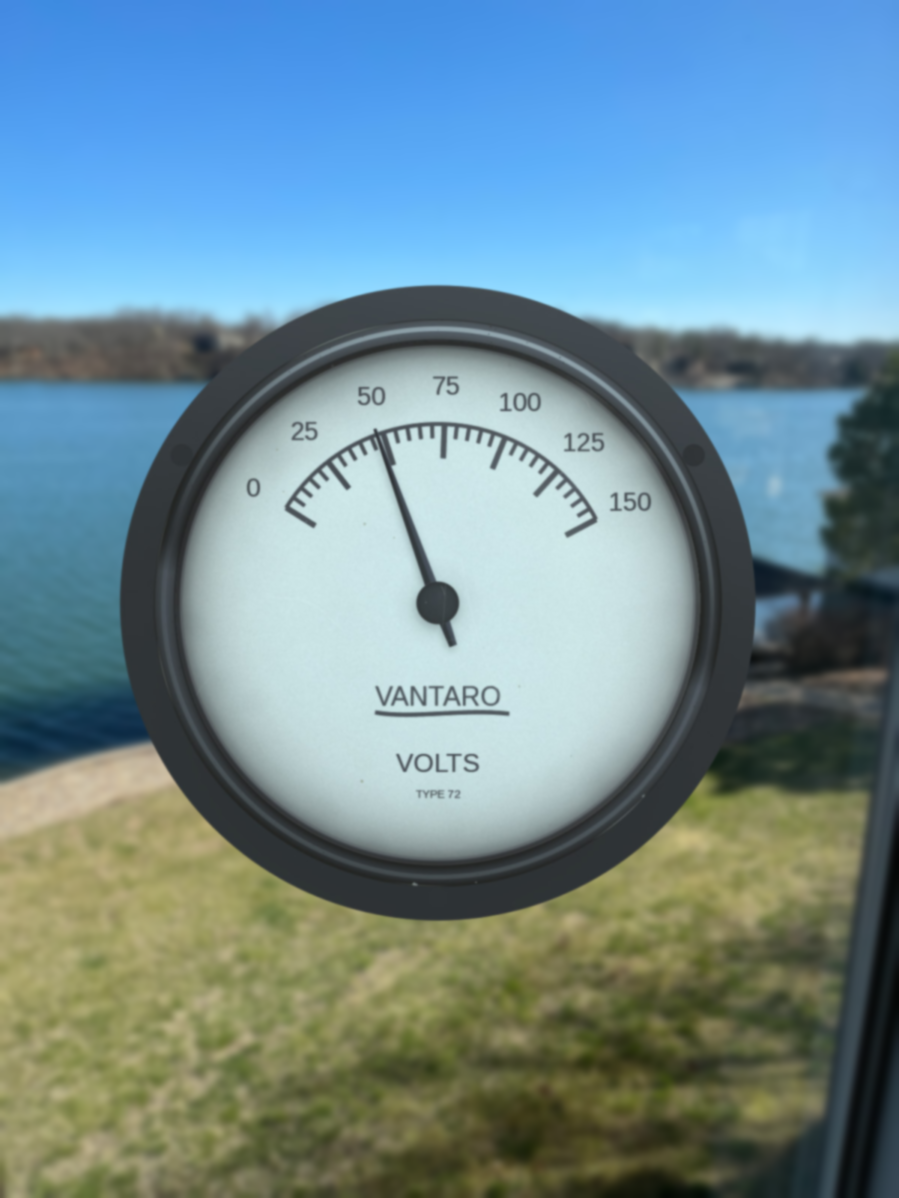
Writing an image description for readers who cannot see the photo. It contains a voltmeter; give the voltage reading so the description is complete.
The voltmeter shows 47.5 V
